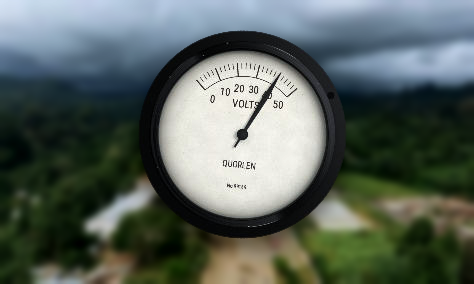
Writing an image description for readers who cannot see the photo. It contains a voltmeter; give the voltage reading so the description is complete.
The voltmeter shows 40 V
